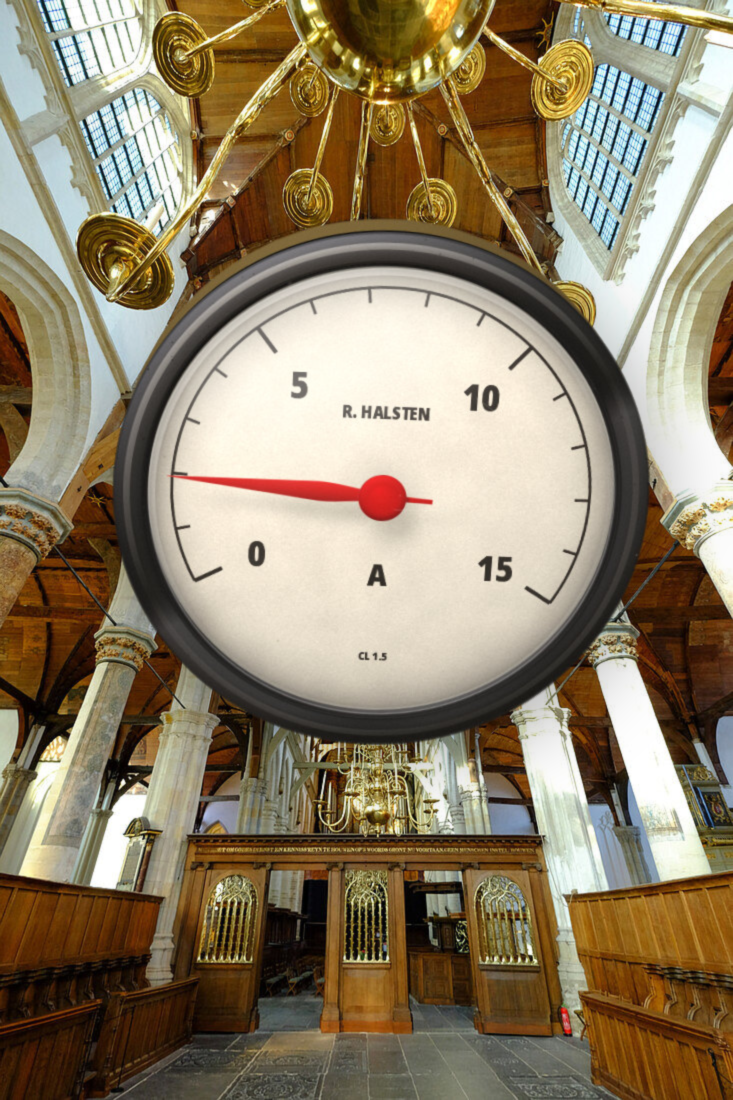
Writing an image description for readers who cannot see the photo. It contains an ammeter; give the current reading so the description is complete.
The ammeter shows 2 A
